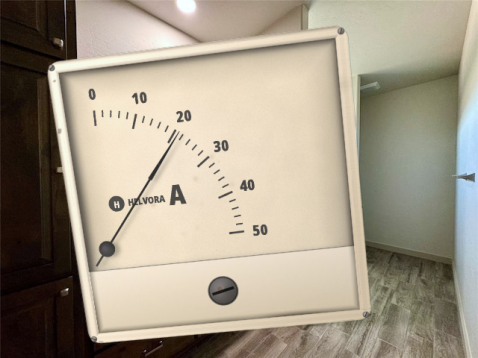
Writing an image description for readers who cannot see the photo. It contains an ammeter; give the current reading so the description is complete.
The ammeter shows 21 A
